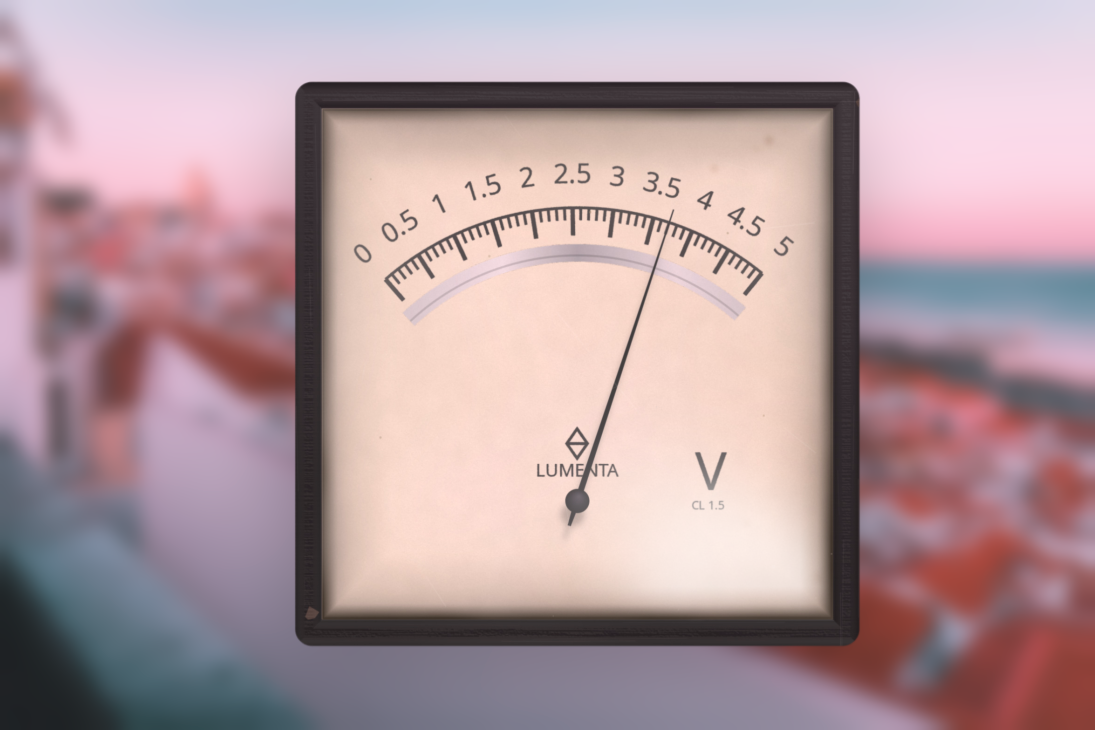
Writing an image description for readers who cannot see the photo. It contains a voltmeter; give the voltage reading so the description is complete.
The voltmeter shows 3.7 V
